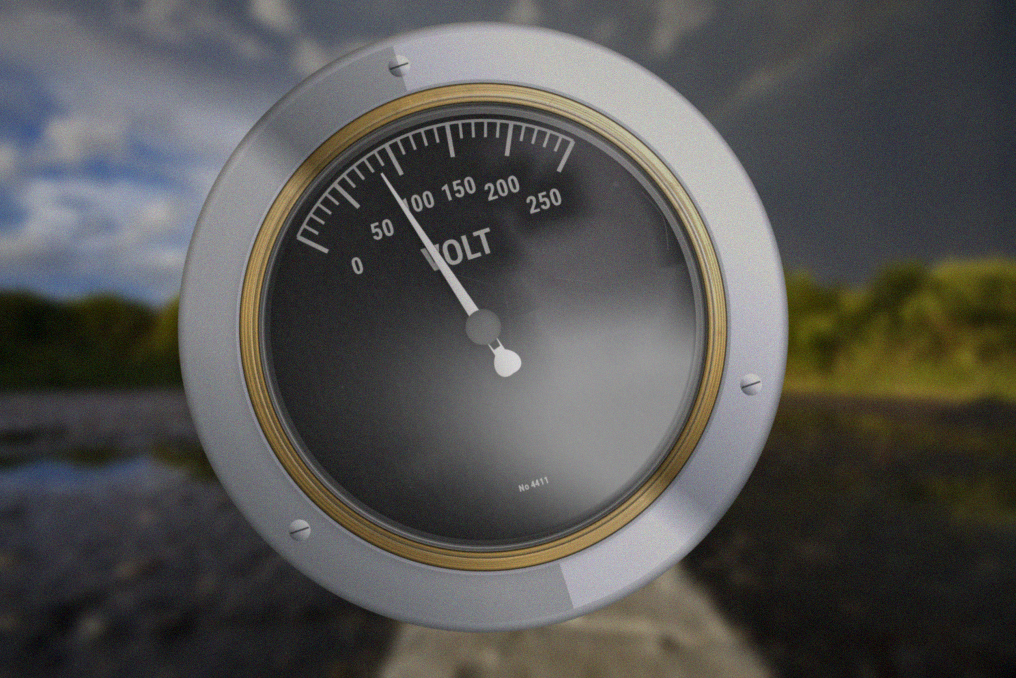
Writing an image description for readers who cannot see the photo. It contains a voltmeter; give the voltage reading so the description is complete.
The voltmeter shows 85 V
